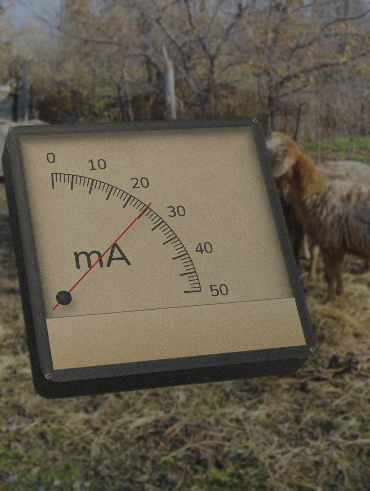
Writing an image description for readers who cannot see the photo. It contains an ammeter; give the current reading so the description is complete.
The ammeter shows 25 mA
